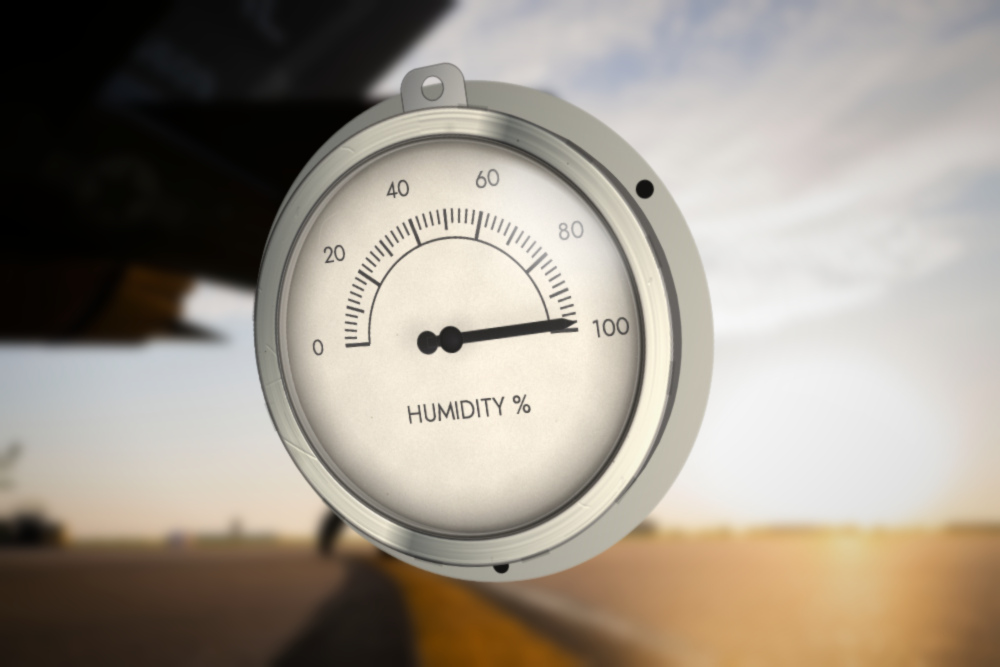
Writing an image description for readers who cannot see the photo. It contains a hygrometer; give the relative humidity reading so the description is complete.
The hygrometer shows 98 %
